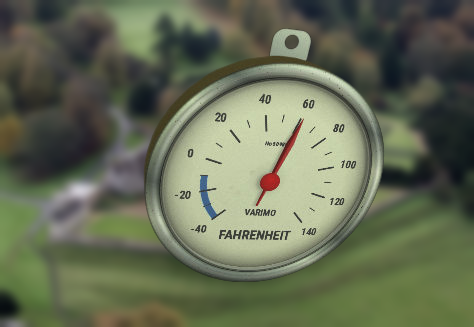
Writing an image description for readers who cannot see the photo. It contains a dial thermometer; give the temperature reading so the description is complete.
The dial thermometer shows 60 °F
